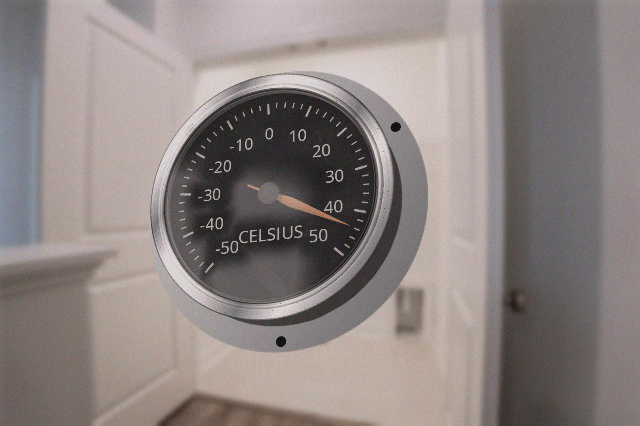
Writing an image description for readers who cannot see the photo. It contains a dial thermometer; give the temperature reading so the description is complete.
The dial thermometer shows 44 °C
